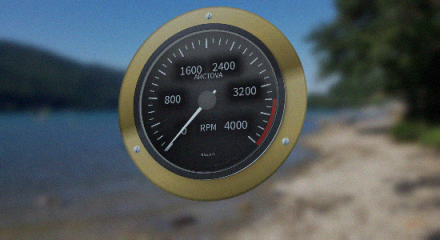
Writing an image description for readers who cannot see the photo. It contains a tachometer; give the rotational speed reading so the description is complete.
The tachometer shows 0 rpm
